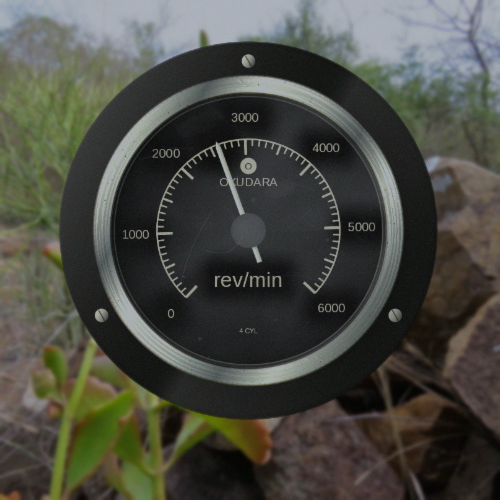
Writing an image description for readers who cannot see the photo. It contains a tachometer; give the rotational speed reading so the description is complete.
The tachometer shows 2600 rpm
